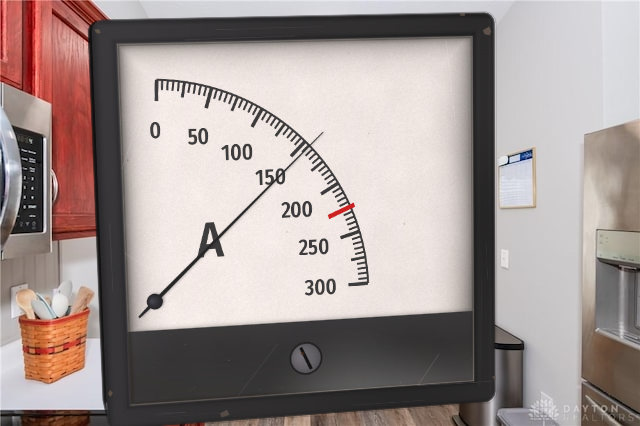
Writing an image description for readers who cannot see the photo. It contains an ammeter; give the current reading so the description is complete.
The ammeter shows 155 A
